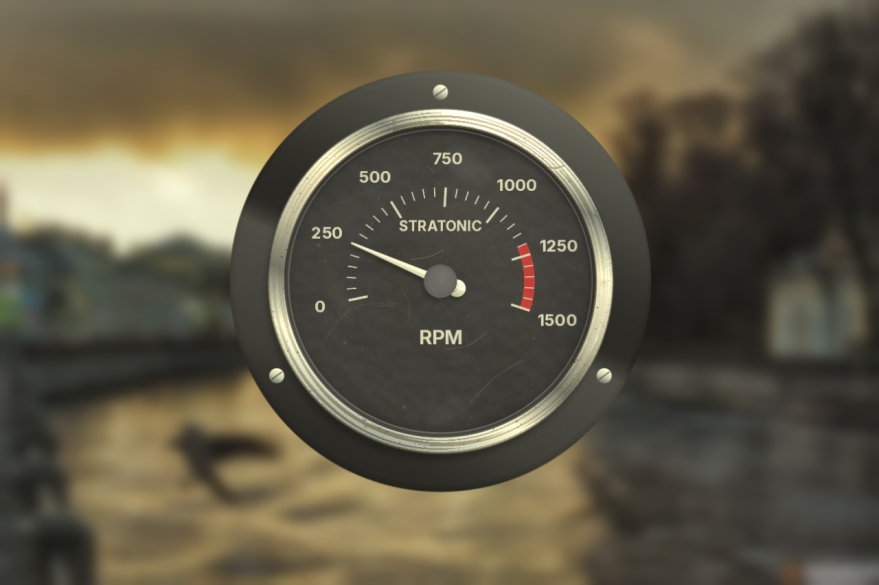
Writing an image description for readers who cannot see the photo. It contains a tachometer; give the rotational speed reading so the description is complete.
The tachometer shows 250 rpm
